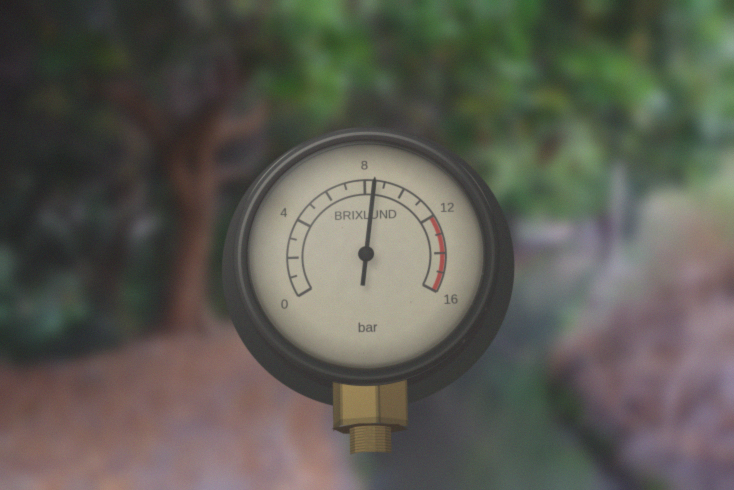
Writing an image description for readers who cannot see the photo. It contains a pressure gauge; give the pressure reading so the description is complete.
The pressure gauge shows 8.5 bar
